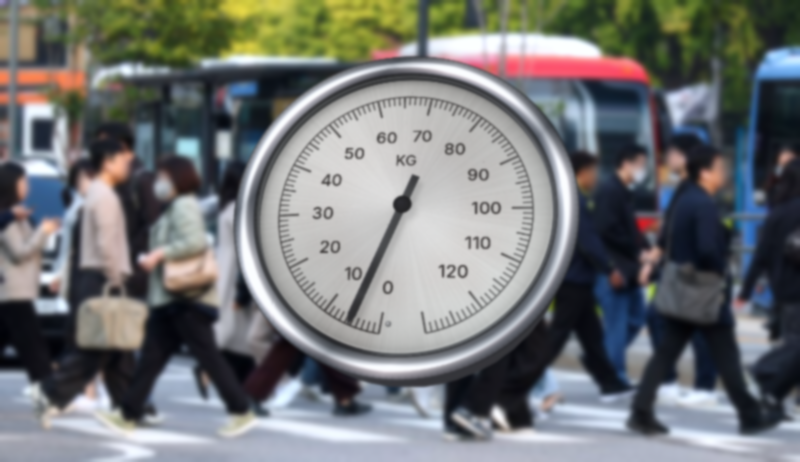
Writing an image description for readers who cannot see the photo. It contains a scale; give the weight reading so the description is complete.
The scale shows 5 kg
